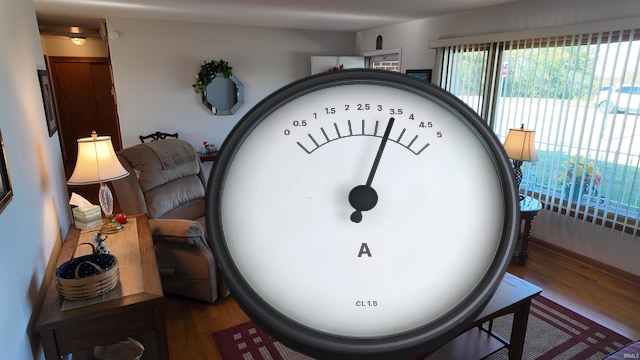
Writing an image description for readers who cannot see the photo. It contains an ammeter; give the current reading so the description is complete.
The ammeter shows 3.5 A
